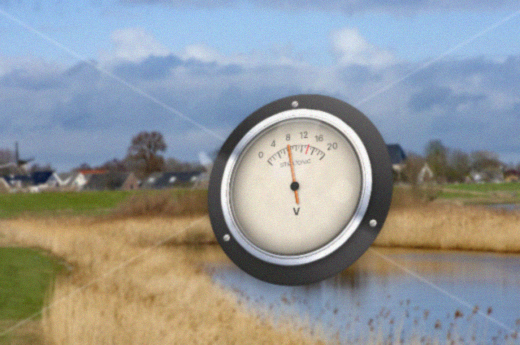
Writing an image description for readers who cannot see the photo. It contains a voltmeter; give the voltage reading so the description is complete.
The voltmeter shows 8 V
